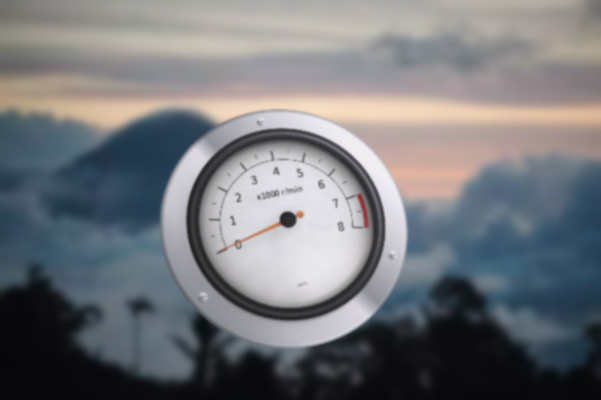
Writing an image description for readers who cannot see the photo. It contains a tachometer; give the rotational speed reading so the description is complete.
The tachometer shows 0 rpm
